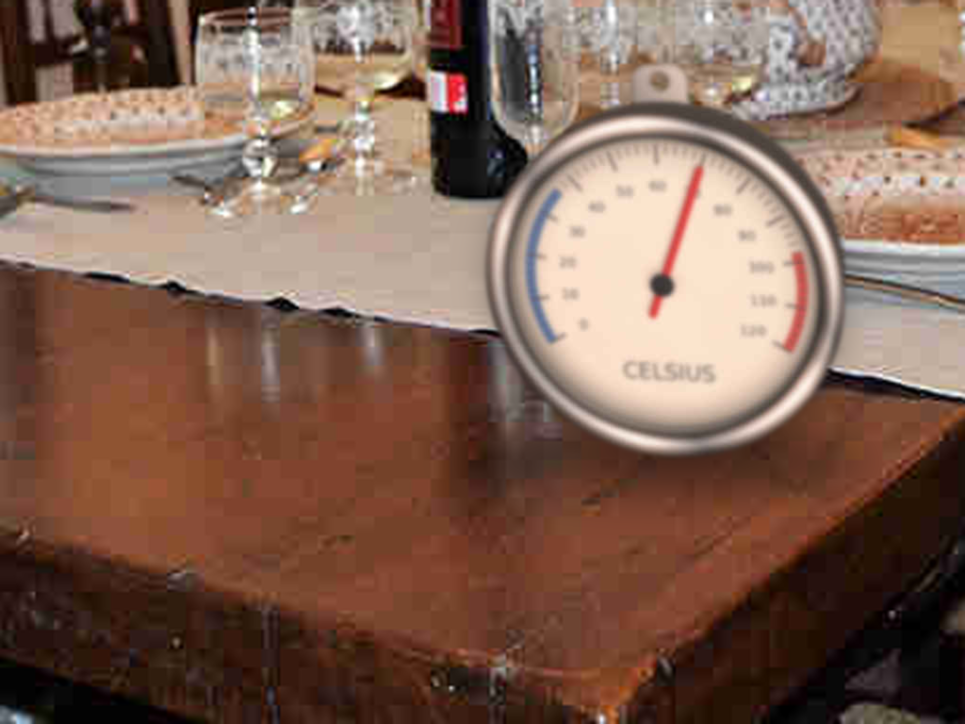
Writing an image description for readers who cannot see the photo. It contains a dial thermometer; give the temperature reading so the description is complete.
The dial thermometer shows 70 °C
